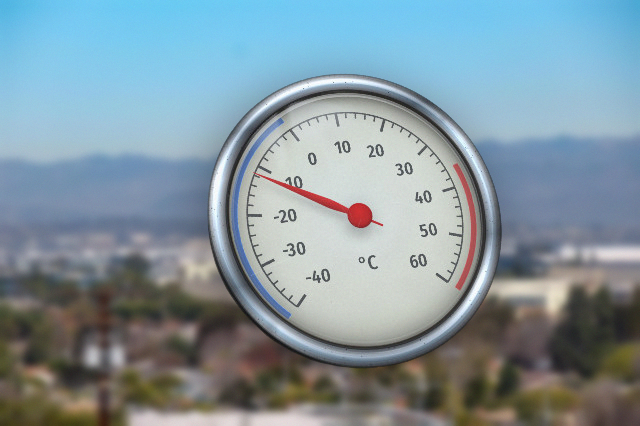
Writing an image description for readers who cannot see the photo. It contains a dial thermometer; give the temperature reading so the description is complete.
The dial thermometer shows -12 °C
